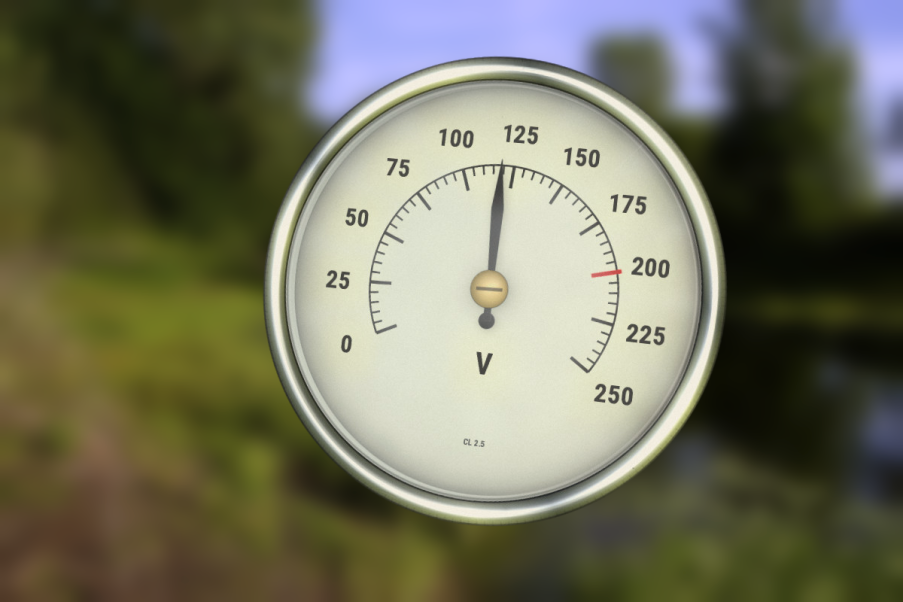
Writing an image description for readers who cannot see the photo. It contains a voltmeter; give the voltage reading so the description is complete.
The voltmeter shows 120 V
